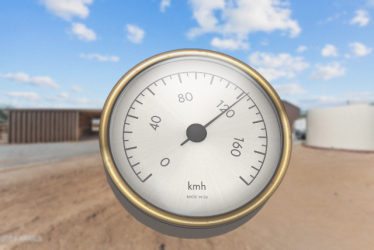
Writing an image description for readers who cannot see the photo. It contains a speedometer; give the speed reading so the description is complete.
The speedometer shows 122.5 km/h
